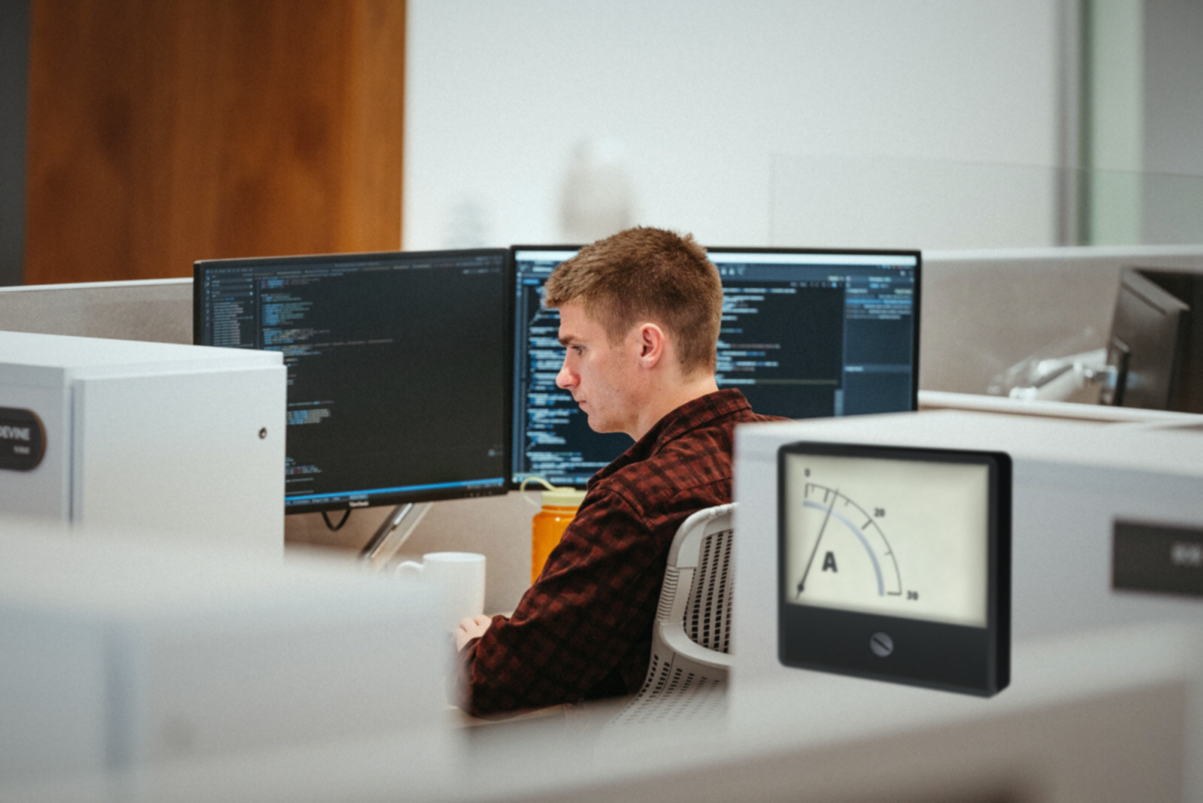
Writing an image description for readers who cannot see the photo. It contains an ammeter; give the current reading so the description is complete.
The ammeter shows 12.5 A
